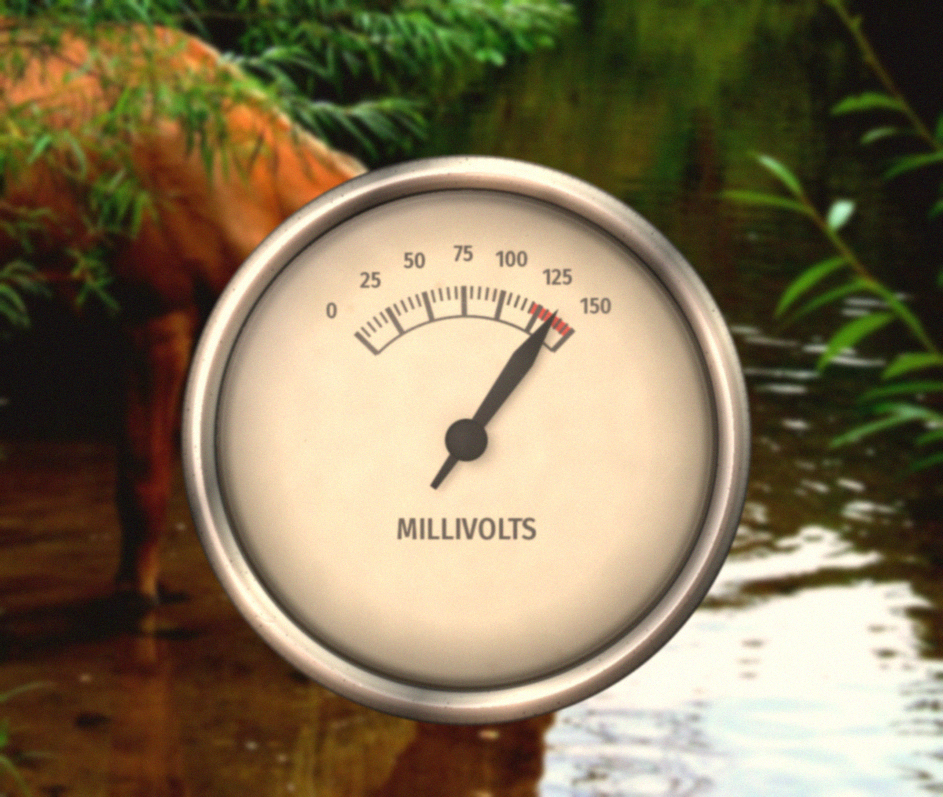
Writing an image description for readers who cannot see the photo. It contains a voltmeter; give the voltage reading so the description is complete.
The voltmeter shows 135 mV
